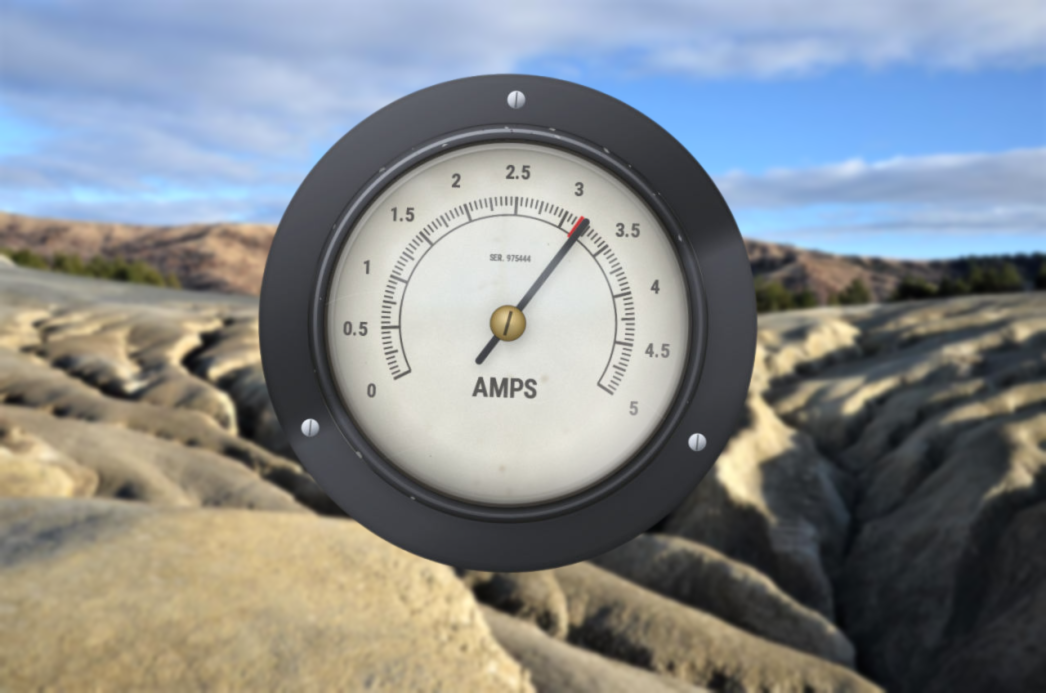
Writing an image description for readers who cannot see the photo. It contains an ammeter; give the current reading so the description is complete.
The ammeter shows 3.2 A
